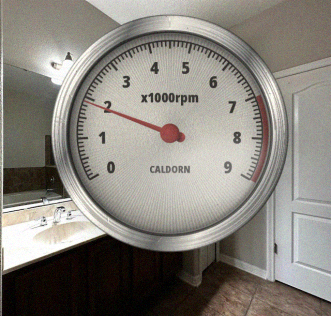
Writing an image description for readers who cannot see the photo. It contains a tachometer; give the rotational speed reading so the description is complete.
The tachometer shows 1900 rpm
